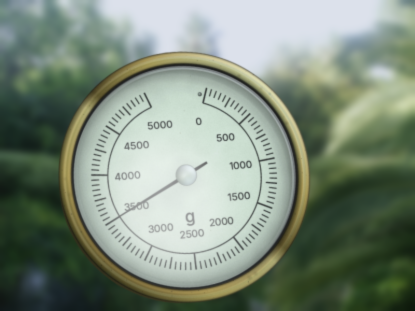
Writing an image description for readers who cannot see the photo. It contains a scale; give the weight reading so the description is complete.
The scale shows 3500 g
